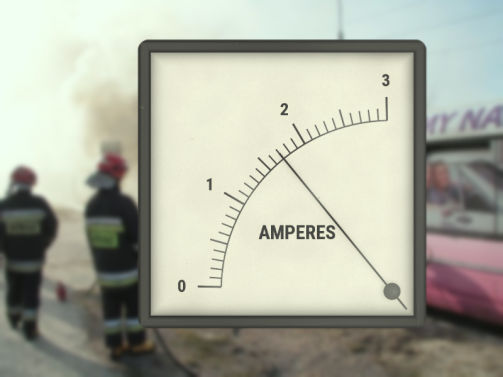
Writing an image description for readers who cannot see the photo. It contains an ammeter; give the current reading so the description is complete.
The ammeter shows 1.7 A
